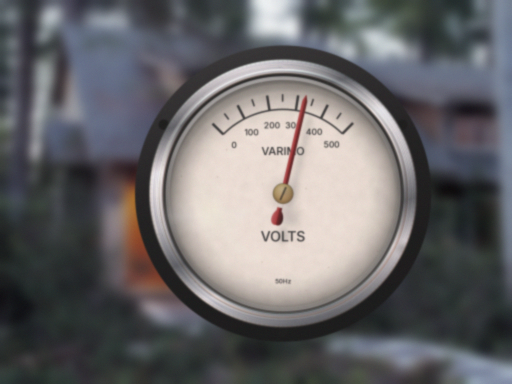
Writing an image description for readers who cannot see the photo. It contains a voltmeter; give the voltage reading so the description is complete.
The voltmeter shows 325 V
